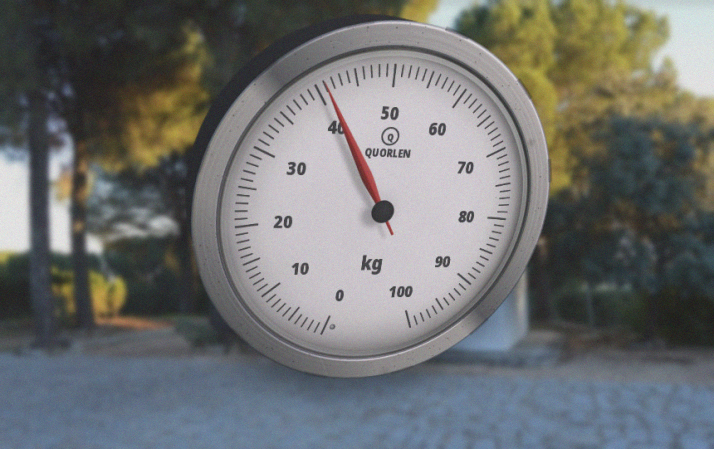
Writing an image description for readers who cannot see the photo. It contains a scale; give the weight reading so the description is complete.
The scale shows 41 kg
